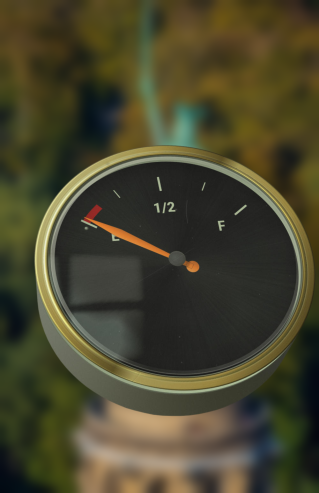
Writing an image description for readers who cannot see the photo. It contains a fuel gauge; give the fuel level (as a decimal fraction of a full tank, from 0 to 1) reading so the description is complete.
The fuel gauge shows 0
